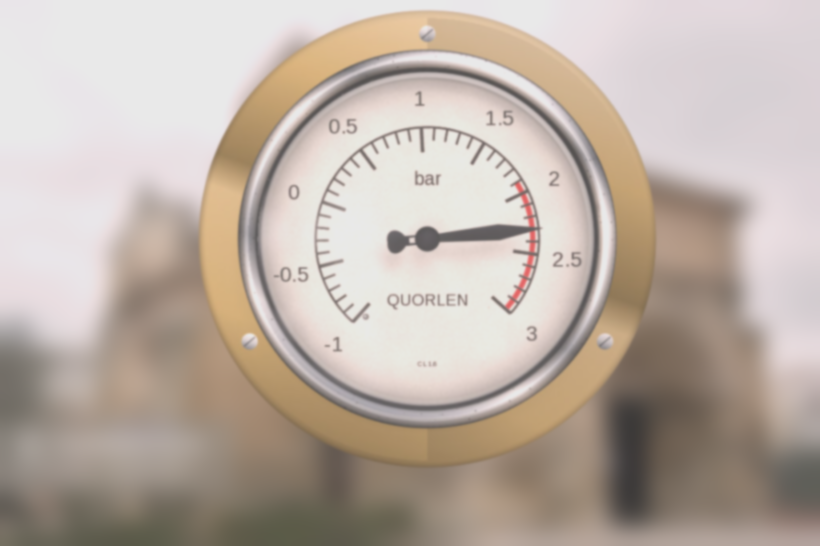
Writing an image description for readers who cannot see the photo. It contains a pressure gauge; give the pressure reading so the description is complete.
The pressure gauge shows 2.3 bar
